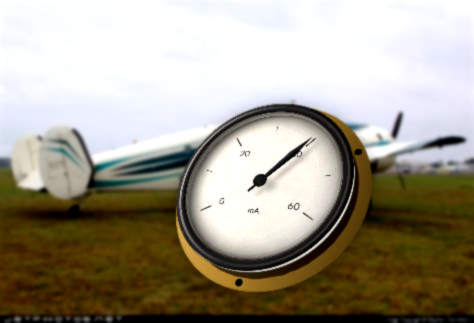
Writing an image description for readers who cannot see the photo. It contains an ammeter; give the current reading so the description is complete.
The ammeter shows 40 mA
